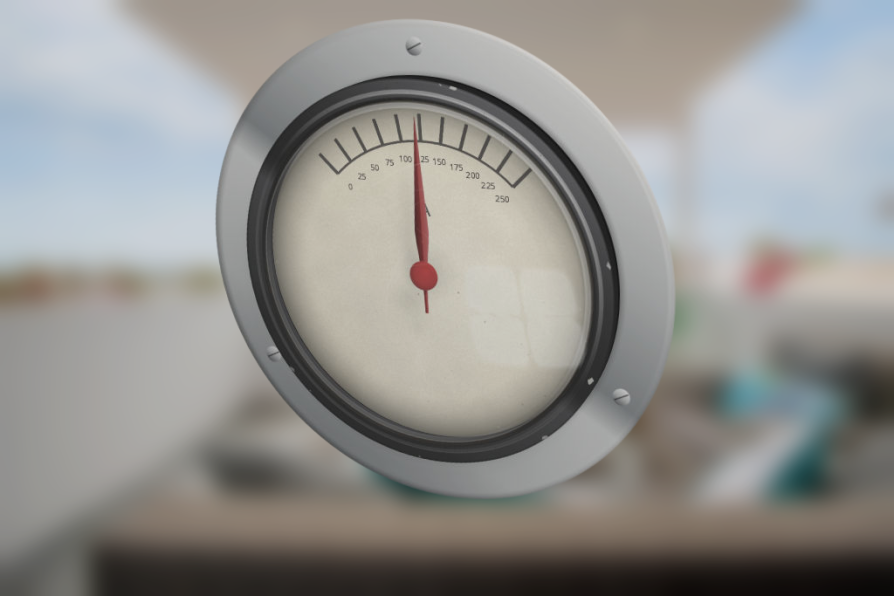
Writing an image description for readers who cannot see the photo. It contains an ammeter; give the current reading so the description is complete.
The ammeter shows 125 A
